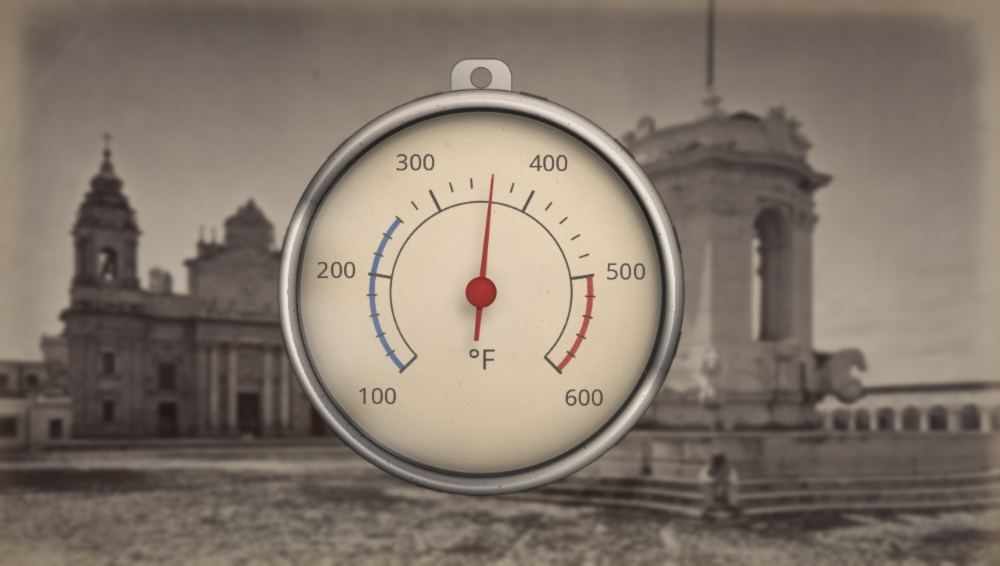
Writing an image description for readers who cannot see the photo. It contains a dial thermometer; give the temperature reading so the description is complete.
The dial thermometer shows 360 °F
